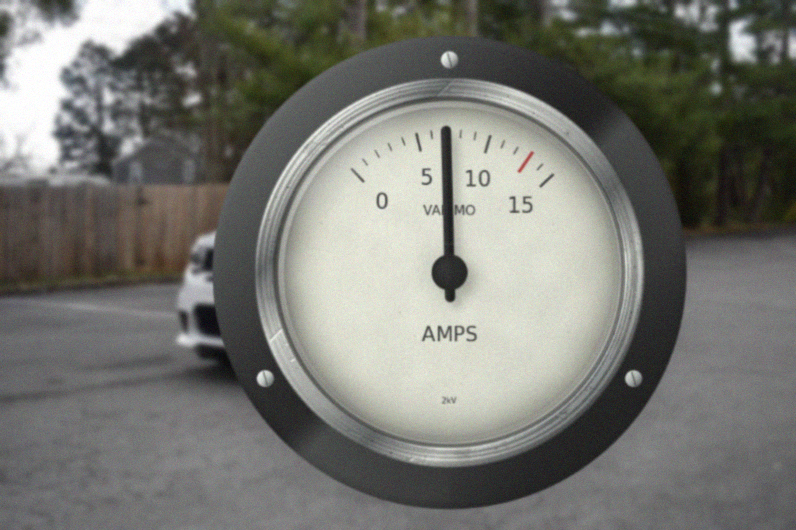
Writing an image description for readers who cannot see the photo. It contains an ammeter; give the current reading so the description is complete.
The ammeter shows 7 A
